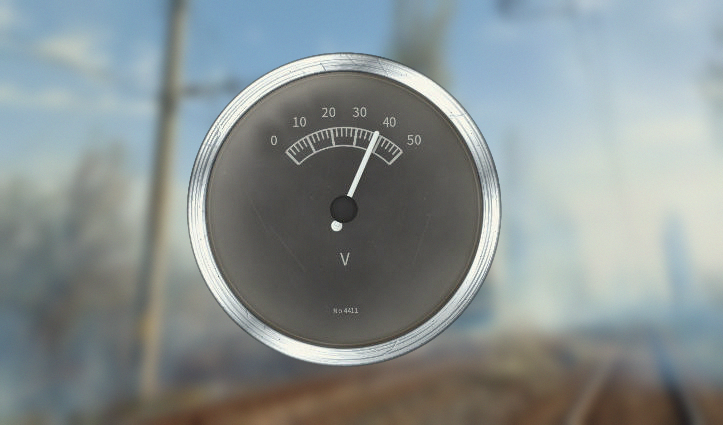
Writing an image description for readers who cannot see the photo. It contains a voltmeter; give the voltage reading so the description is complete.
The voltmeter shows 38 V
